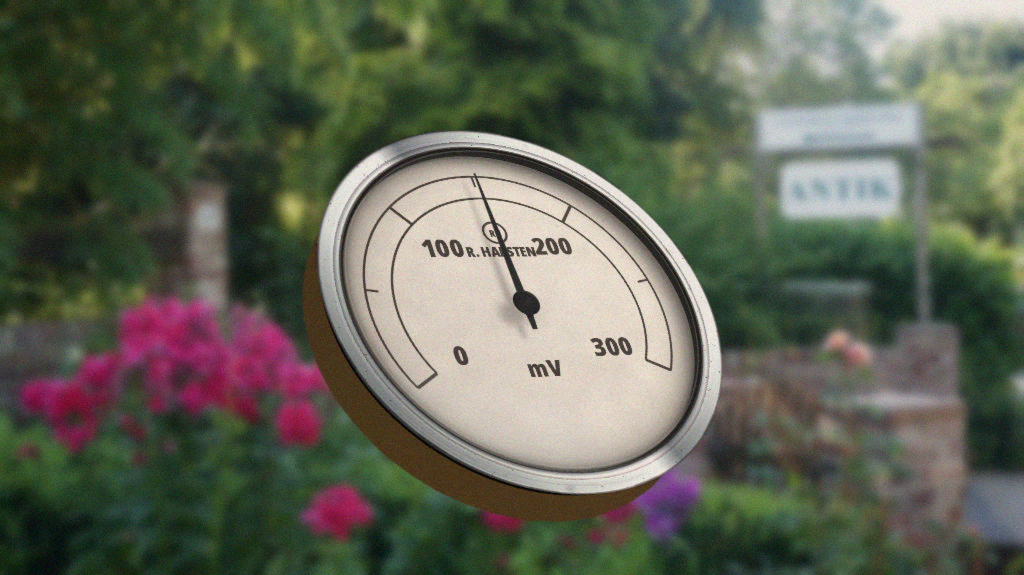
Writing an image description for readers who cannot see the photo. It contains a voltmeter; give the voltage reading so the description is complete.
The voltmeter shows 150 mV
